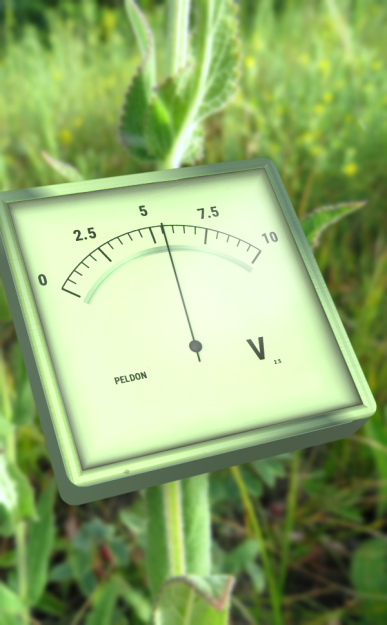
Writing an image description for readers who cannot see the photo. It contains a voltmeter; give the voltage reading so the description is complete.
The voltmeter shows 5.5 V
